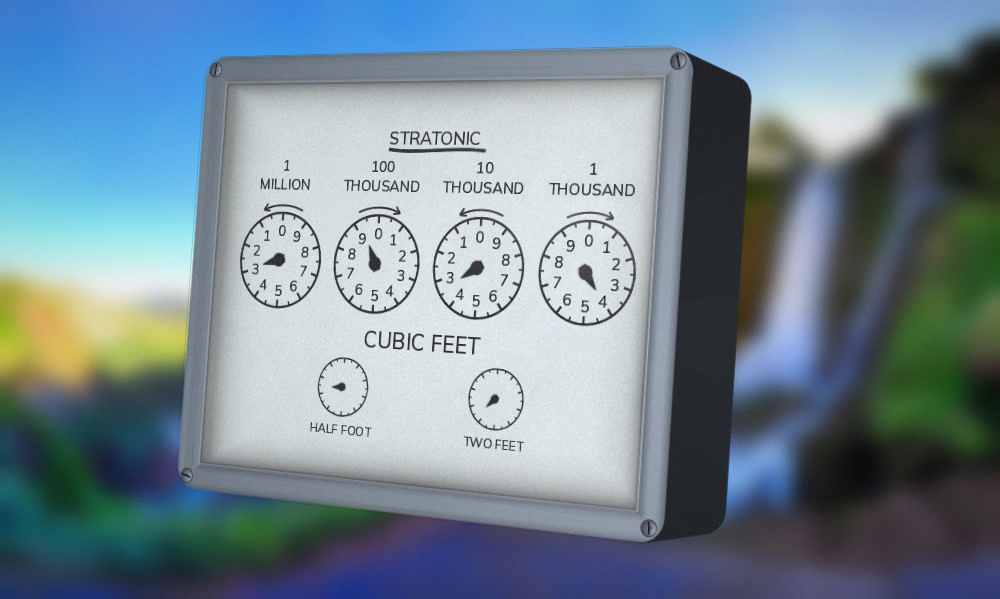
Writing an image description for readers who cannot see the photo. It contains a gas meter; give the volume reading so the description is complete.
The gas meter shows 293400 ft³
